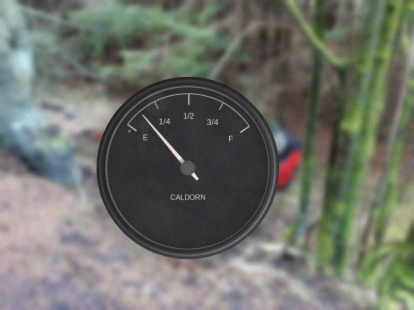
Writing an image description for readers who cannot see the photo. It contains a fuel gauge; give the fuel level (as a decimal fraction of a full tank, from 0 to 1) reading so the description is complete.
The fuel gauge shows 0.125
